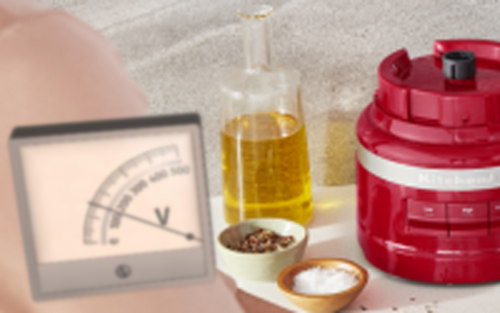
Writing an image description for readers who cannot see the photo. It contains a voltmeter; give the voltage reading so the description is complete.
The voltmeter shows 150 V
